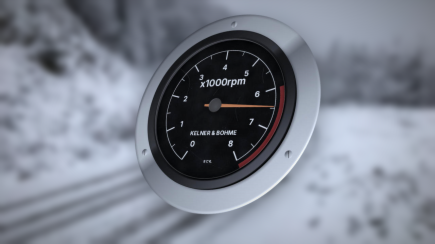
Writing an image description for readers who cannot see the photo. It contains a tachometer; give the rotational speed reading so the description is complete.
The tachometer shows 6500 rpm
